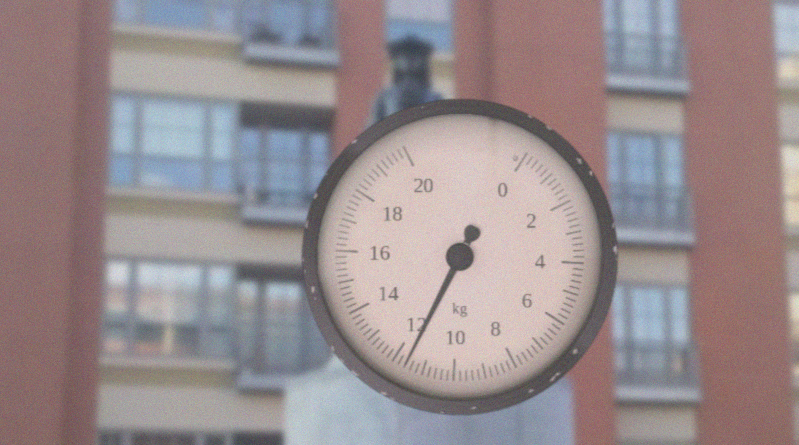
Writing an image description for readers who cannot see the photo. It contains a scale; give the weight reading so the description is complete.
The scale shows 11.6 kg
